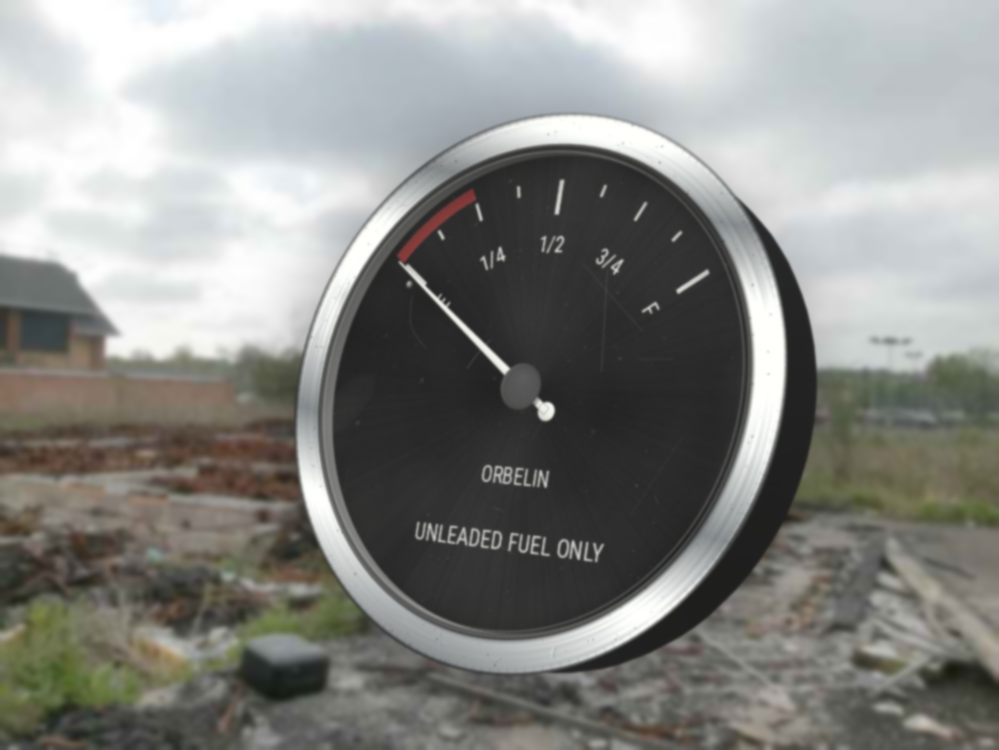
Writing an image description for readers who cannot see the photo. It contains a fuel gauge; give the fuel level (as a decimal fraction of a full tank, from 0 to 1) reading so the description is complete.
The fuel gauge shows 0
